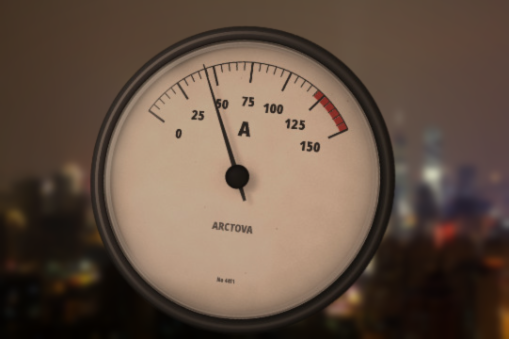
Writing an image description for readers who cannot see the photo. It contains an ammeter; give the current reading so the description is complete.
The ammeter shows 45 A
